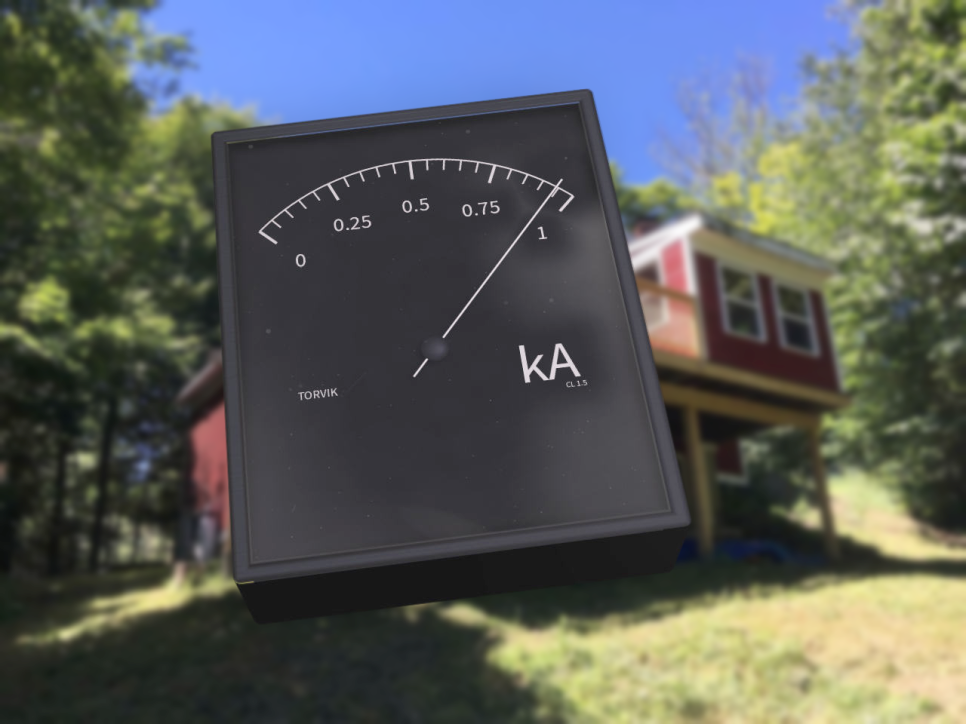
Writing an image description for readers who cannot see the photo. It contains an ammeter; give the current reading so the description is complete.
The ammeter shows 0.95 kA
